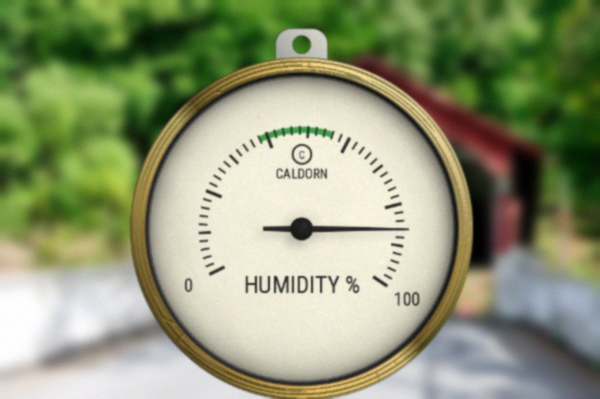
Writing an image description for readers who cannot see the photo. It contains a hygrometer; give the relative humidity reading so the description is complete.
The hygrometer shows 86 %
